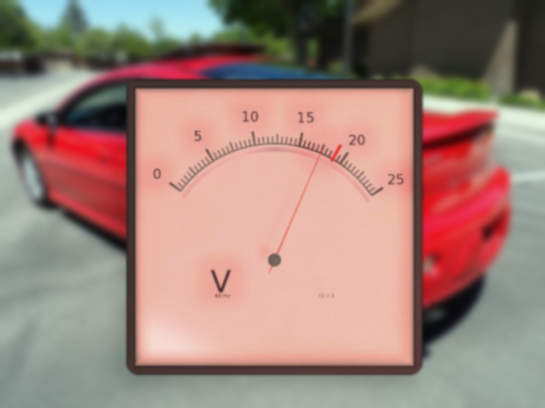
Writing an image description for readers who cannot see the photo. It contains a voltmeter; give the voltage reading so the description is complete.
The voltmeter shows 17.5 V
